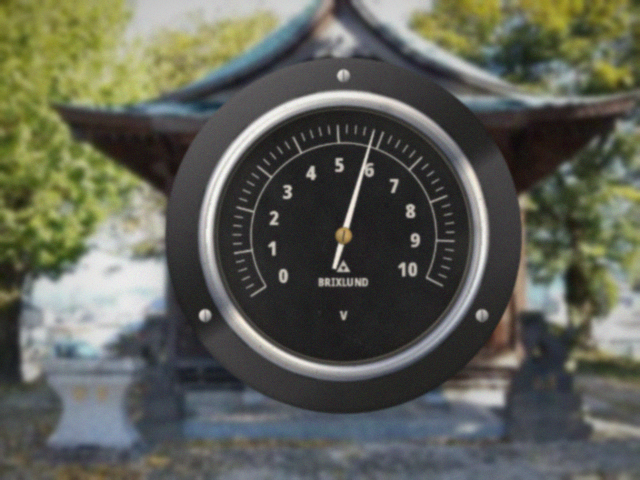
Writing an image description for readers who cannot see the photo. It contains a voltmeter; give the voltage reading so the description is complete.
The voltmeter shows 5.8 V
